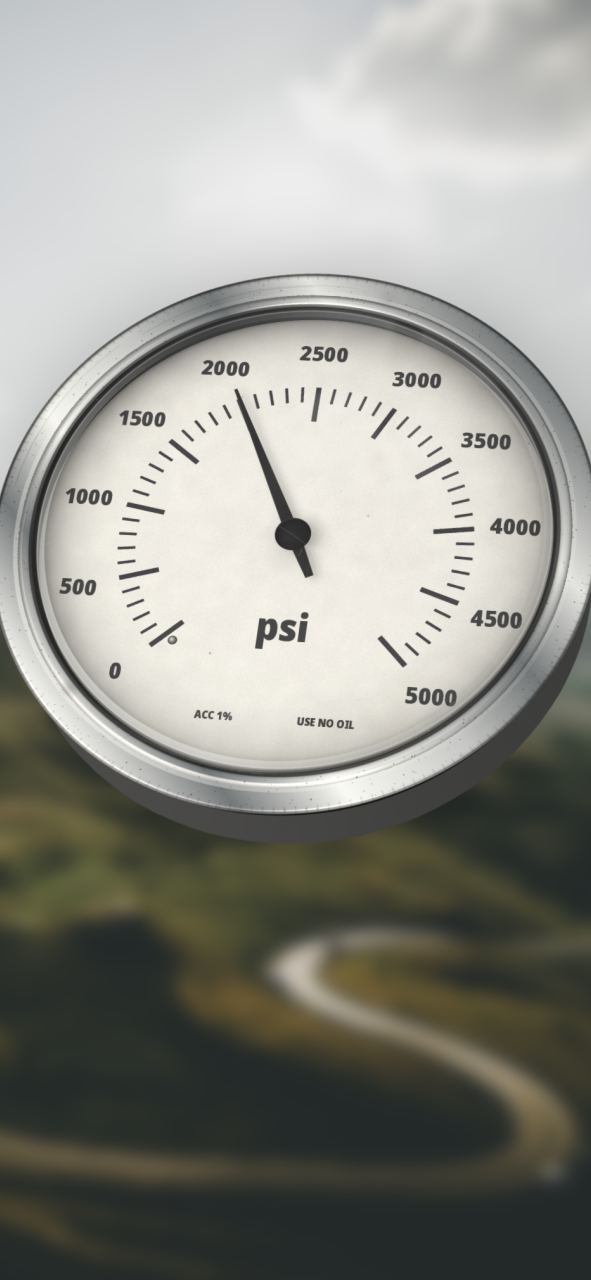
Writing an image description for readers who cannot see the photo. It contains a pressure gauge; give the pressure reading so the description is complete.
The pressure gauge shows 2000 psi
